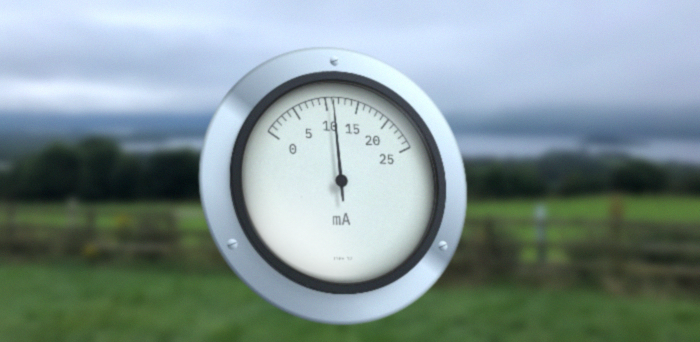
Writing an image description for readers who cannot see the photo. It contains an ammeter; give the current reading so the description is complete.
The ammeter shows 11 mA
